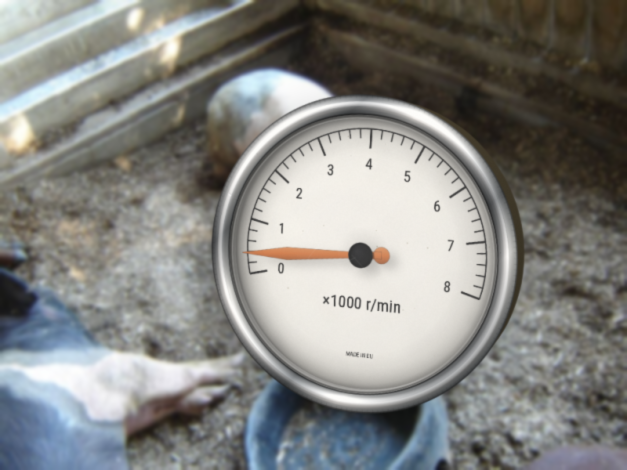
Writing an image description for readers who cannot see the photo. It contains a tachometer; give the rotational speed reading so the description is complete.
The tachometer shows 400 rpm
